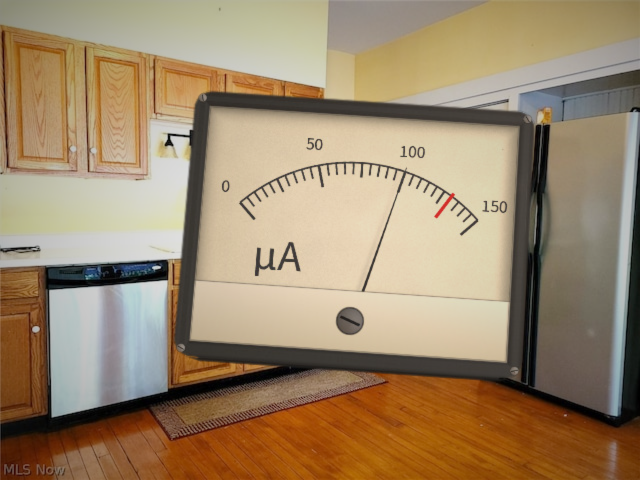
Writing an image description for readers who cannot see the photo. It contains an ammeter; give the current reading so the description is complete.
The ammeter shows 100 µA
